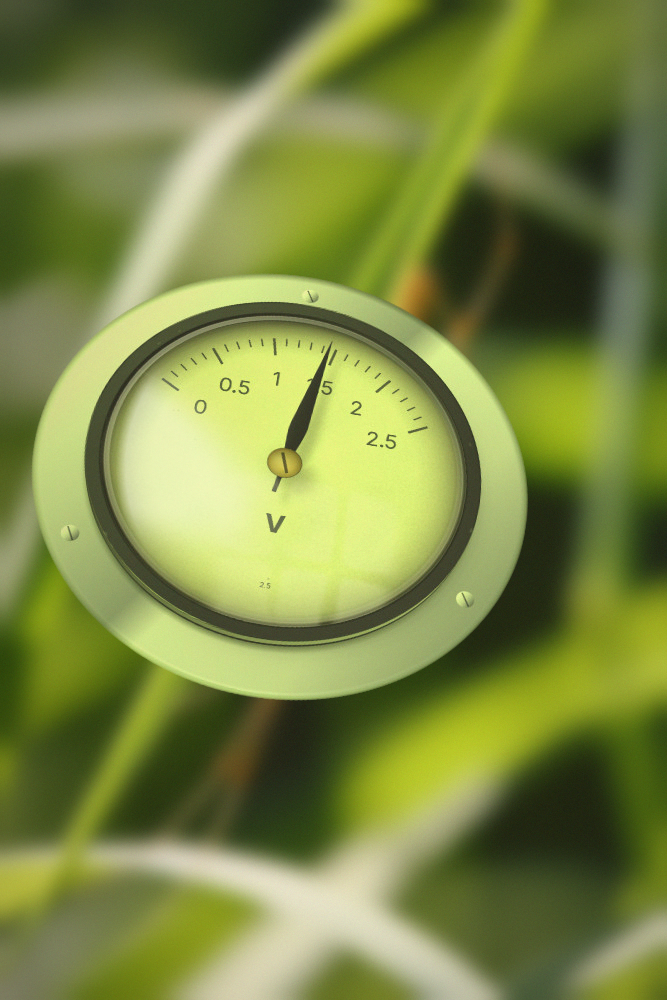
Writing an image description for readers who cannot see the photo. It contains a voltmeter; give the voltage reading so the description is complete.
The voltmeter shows 1.45 V
